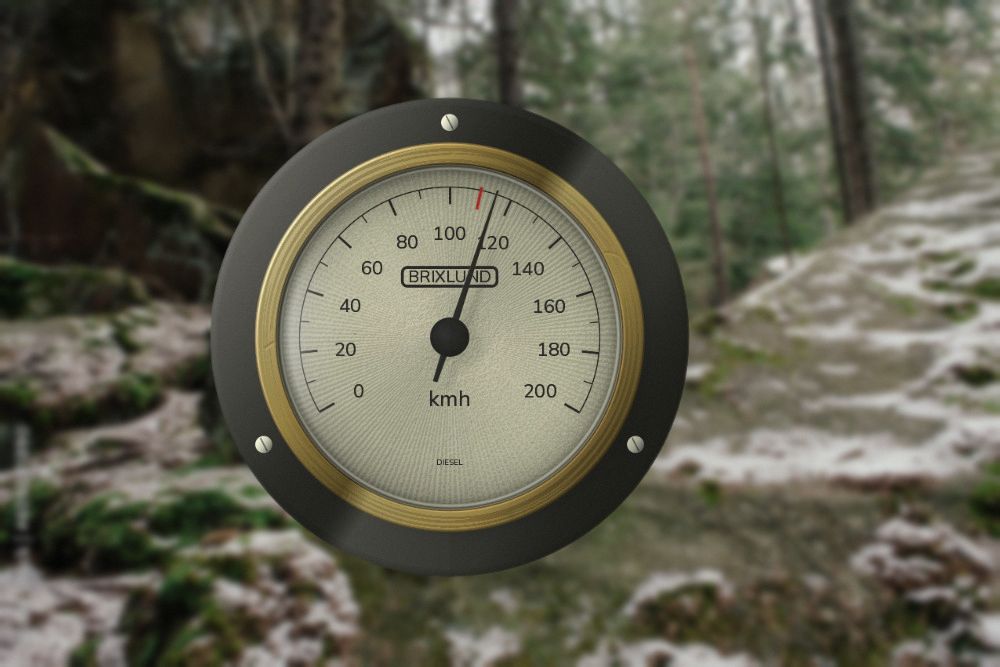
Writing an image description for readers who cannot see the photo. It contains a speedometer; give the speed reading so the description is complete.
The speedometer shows 115 km/h
